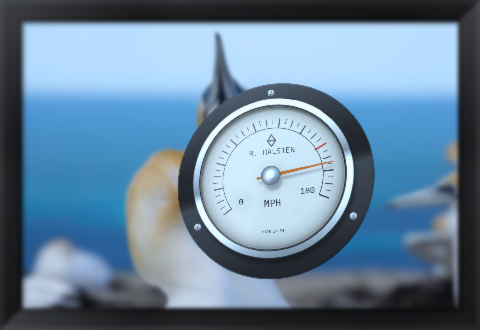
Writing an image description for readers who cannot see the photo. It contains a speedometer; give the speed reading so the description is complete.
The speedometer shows 155 mph
